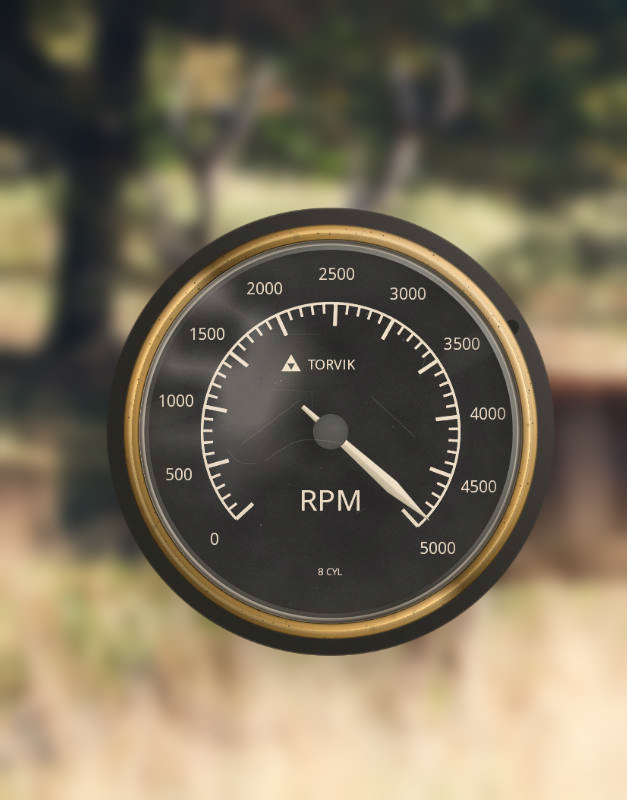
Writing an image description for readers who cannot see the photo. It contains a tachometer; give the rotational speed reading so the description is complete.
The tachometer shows 4900 rpm
